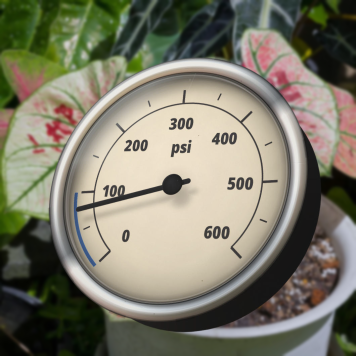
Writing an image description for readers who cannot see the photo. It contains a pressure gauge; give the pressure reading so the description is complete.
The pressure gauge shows 75 psi
